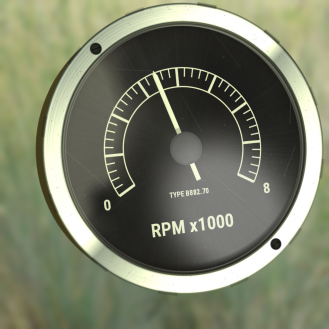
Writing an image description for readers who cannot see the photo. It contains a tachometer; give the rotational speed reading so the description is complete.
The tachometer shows 3400 rpm
